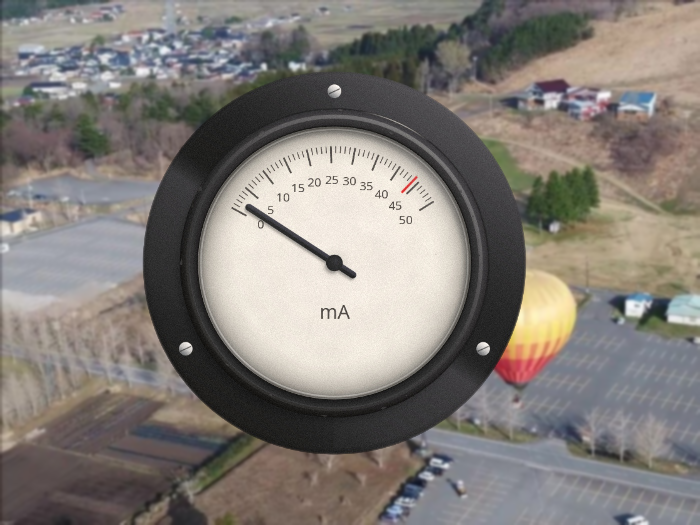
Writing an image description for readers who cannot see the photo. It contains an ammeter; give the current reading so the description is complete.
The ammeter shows 2 mA
